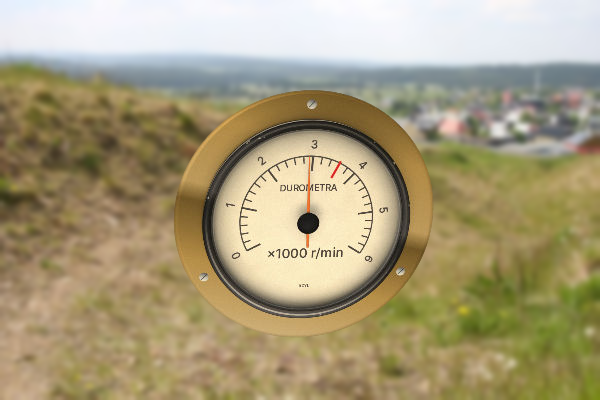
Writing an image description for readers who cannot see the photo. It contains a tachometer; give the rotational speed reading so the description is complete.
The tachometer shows 2900 rpm
